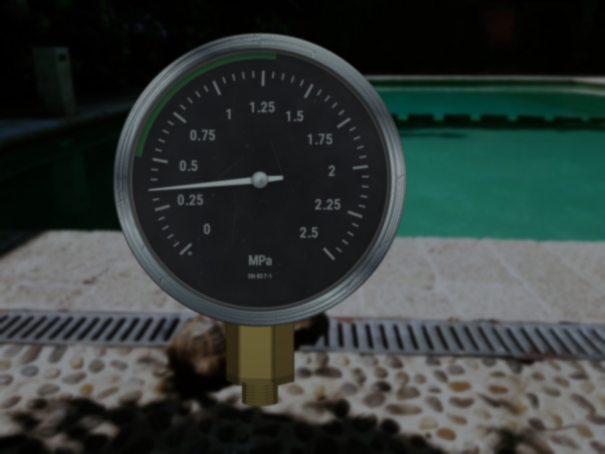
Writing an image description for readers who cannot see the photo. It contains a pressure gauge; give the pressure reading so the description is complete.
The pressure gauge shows 0.35 MPa
